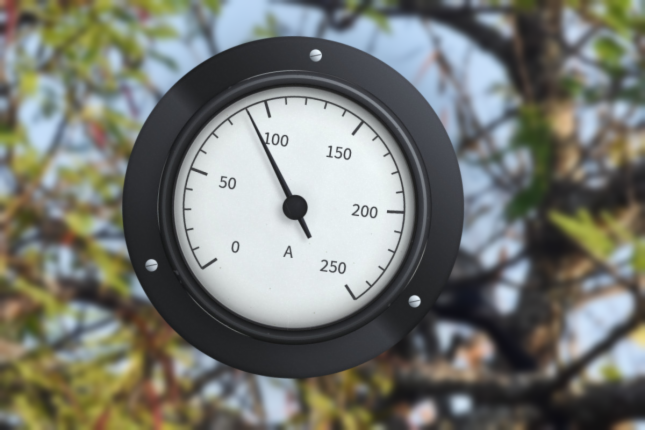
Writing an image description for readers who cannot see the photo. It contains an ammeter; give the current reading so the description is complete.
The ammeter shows 90 A
